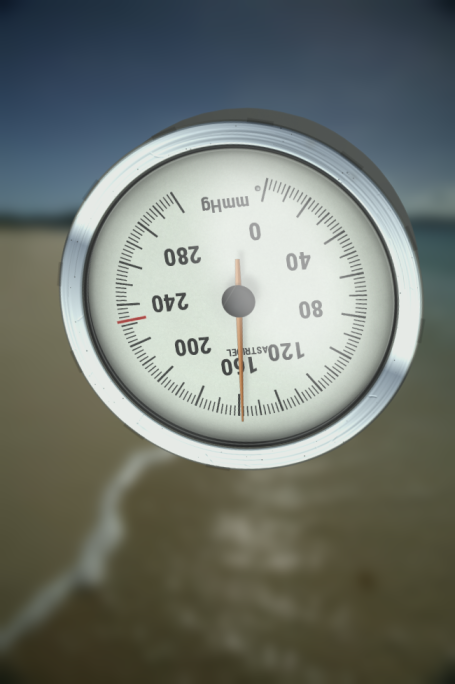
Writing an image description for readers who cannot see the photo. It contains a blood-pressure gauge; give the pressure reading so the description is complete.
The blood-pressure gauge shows 158 mmHg
